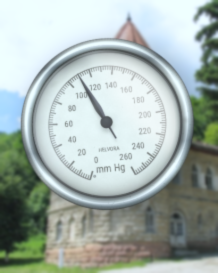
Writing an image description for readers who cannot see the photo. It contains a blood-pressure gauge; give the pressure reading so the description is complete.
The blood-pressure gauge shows 110 mmHg
